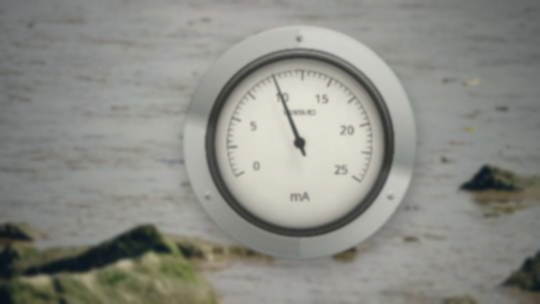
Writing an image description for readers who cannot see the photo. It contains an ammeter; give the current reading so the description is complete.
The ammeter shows 10 mA
